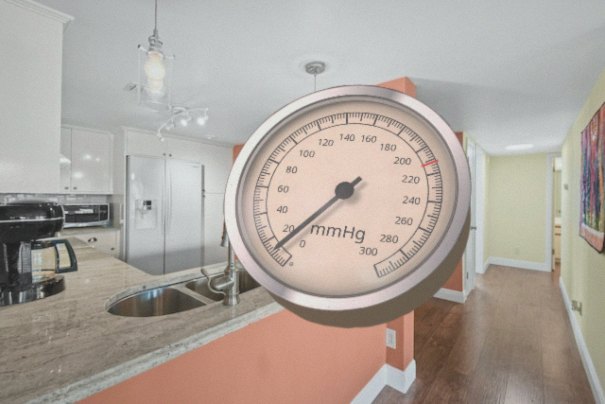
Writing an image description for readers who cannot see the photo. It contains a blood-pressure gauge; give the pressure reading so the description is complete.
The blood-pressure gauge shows 10 mmHg
